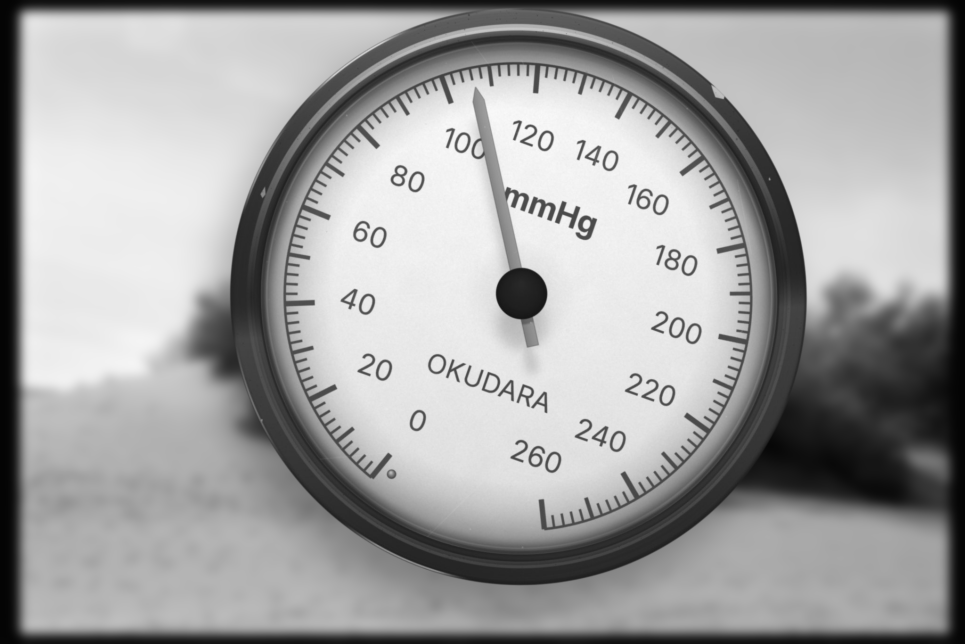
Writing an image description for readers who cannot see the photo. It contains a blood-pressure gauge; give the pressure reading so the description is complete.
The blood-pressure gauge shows 106 mmHg
